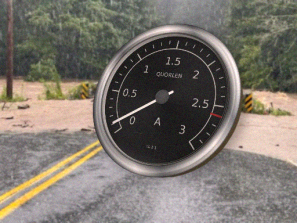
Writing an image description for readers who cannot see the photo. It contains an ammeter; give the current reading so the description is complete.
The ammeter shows 0.1 A
